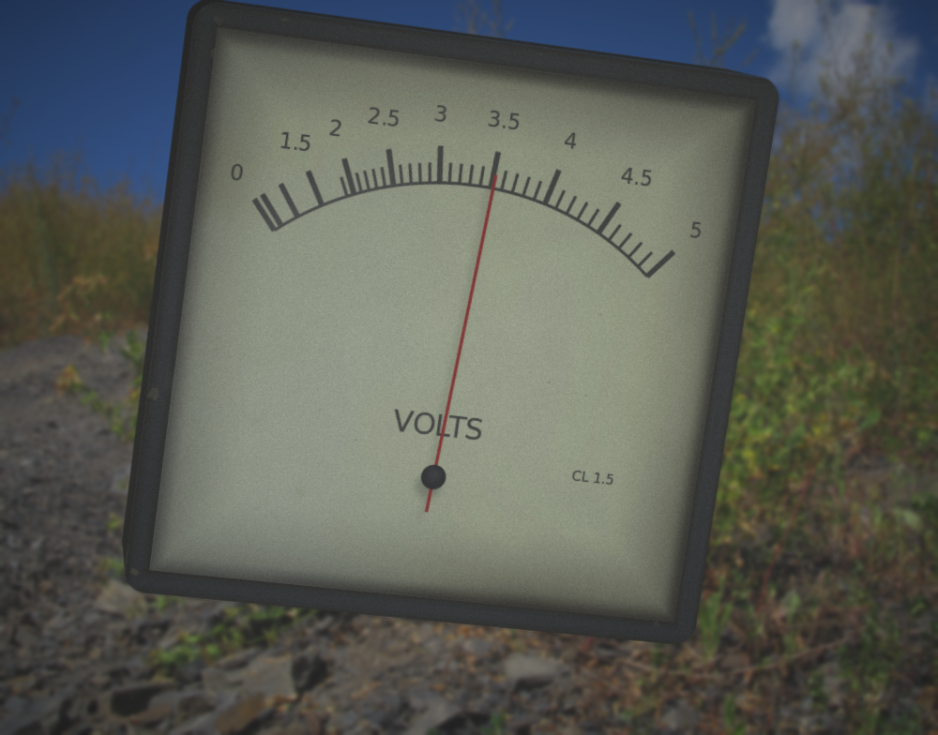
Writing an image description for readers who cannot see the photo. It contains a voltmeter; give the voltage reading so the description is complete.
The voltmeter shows 3.5 V
